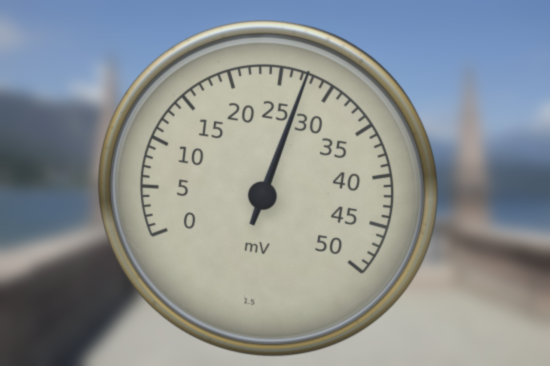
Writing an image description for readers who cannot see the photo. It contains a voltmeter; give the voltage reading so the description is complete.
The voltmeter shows 27.5 mV
